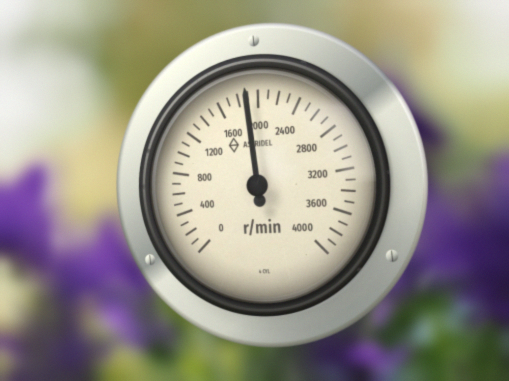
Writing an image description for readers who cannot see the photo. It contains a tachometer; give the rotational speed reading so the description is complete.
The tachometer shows 1900 rpm
